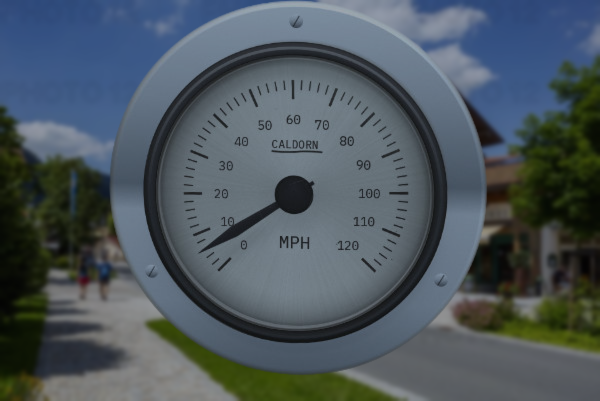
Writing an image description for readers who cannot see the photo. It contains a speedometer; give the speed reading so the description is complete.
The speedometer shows 6 mph
